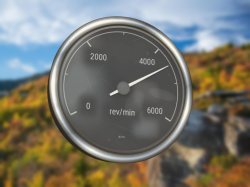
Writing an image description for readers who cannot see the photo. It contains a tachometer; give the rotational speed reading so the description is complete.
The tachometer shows 4500 rpm
